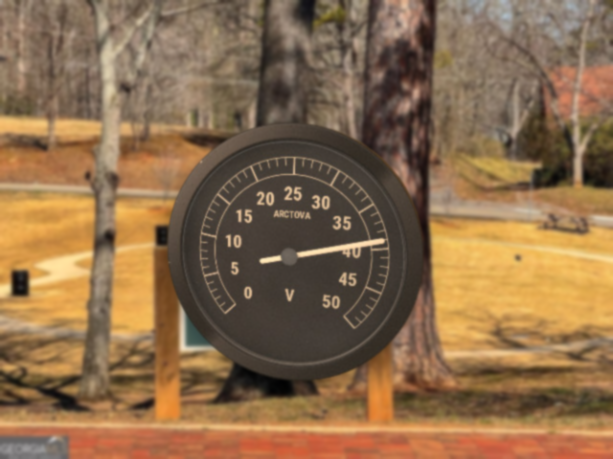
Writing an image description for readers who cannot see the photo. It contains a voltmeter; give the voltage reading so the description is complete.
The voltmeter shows 39 V
